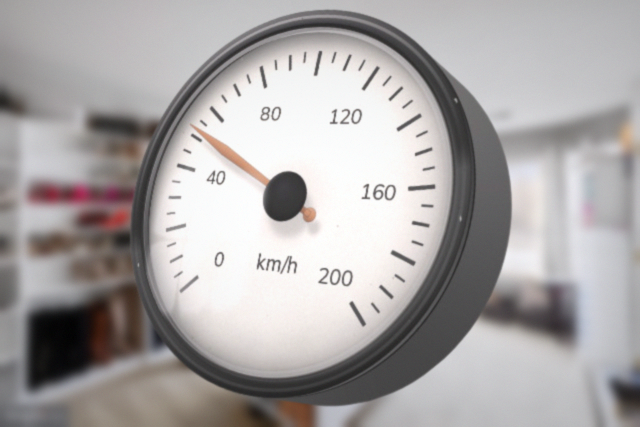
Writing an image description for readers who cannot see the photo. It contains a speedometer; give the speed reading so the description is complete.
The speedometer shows 52.5 km/h
